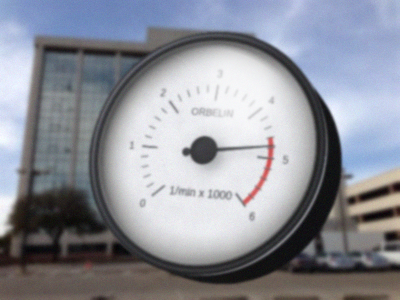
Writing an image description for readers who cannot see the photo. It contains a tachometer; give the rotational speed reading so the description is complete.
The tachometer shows 4800 rpm
